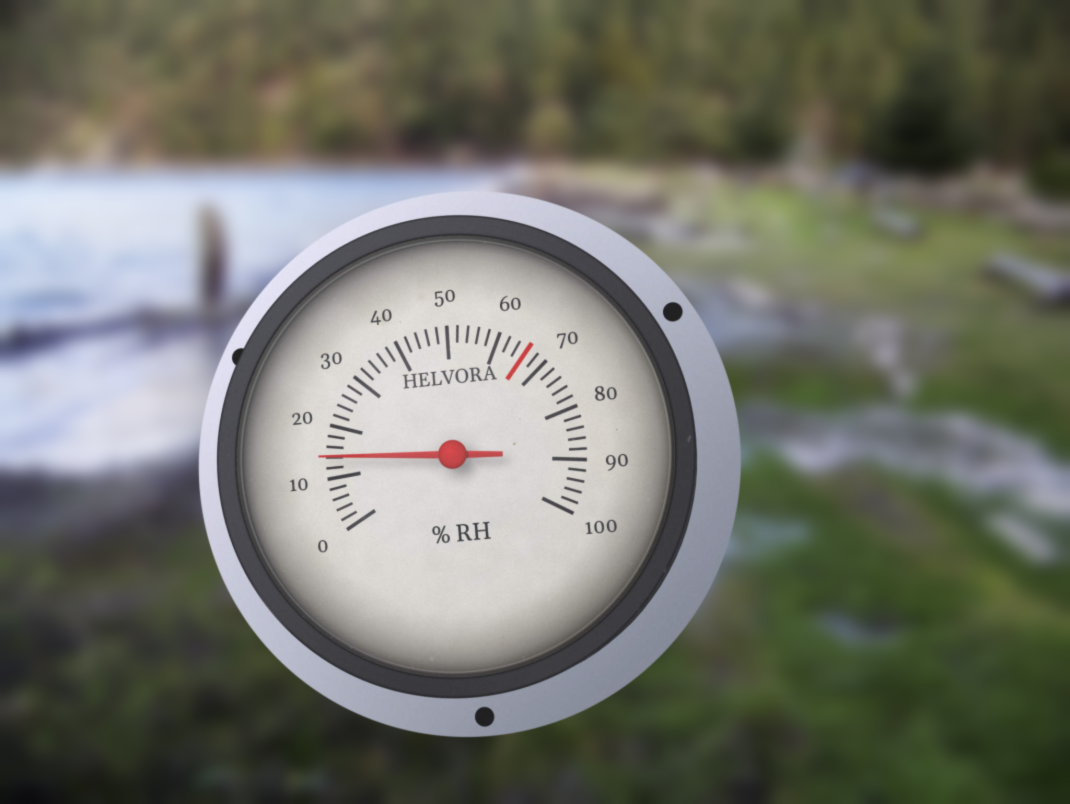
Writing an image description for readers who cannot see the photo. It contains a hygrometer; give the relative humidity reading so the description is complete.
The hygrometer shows 14 %
